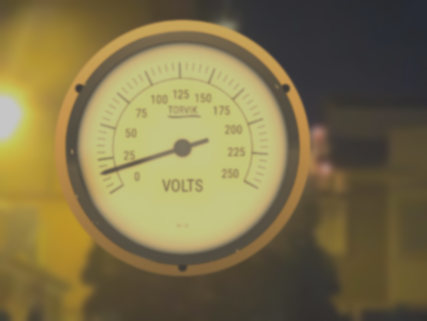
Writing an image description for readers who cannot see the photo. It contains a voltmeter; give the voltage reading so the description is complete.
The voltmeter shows 15 V
